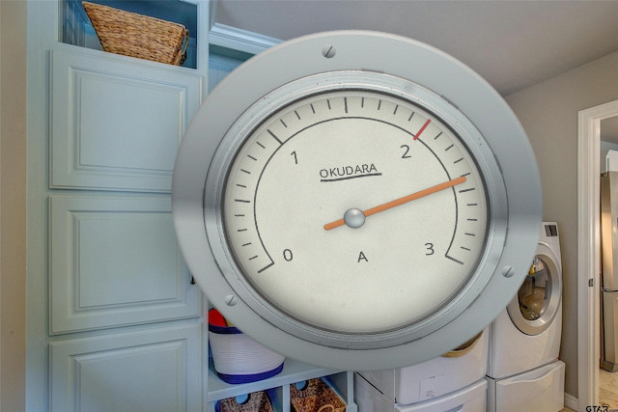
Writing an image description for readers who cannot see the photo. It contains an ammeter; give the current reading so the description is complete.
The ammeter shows 2.4 A
